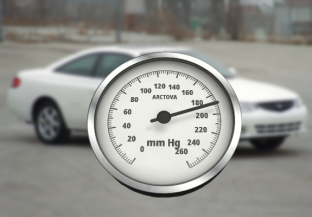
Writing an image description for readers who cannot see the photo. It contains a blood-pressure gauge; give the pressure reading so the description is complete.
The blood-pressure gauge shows 190 mmHg
